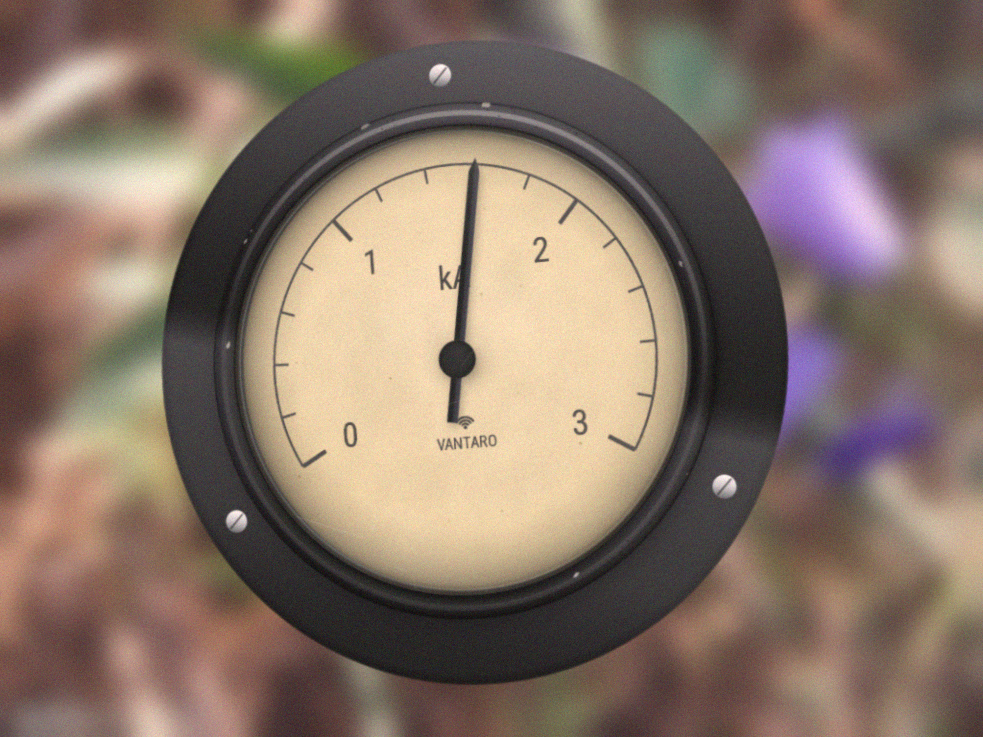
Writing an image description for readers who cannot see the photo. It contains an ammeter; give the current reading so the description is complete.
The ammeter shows 1.6 kA
